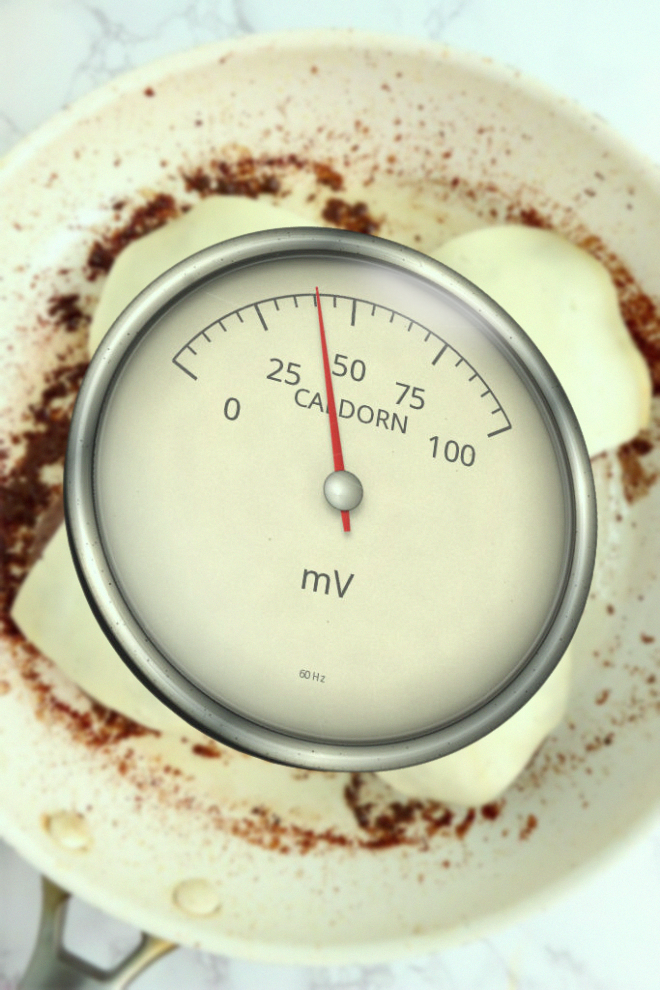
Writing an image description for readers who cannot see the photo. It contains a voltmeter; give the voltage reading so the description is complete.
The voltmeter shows 40 mV
